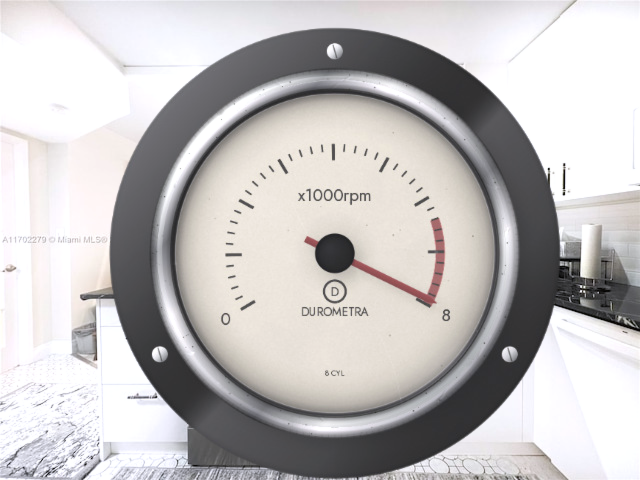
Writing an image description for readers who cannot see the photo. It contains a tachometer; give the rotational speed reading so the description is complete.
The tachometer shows 7900 rpm
